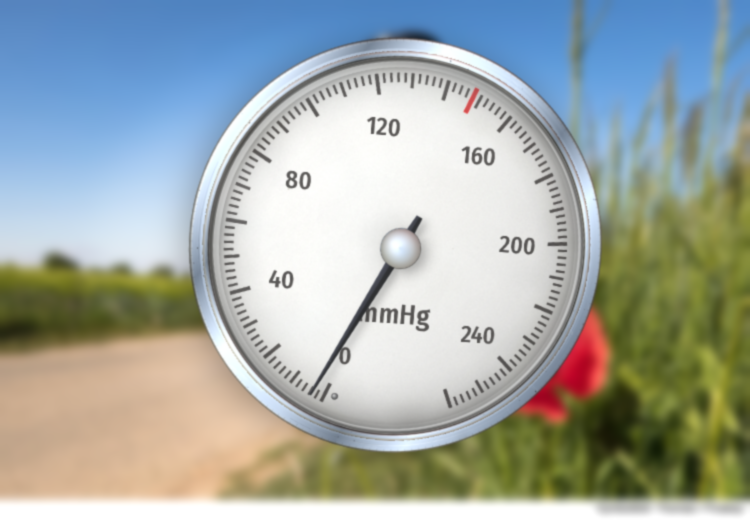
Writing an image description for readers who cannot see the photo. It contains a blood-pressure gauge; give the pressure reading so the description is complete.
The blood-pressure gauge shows 4 mmHg
